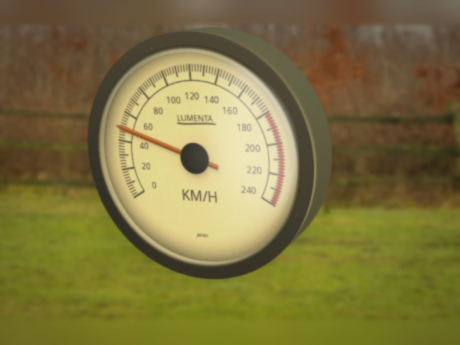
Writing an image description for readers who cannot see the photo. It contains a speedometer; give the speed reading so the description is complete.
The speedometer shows 50 km/h
